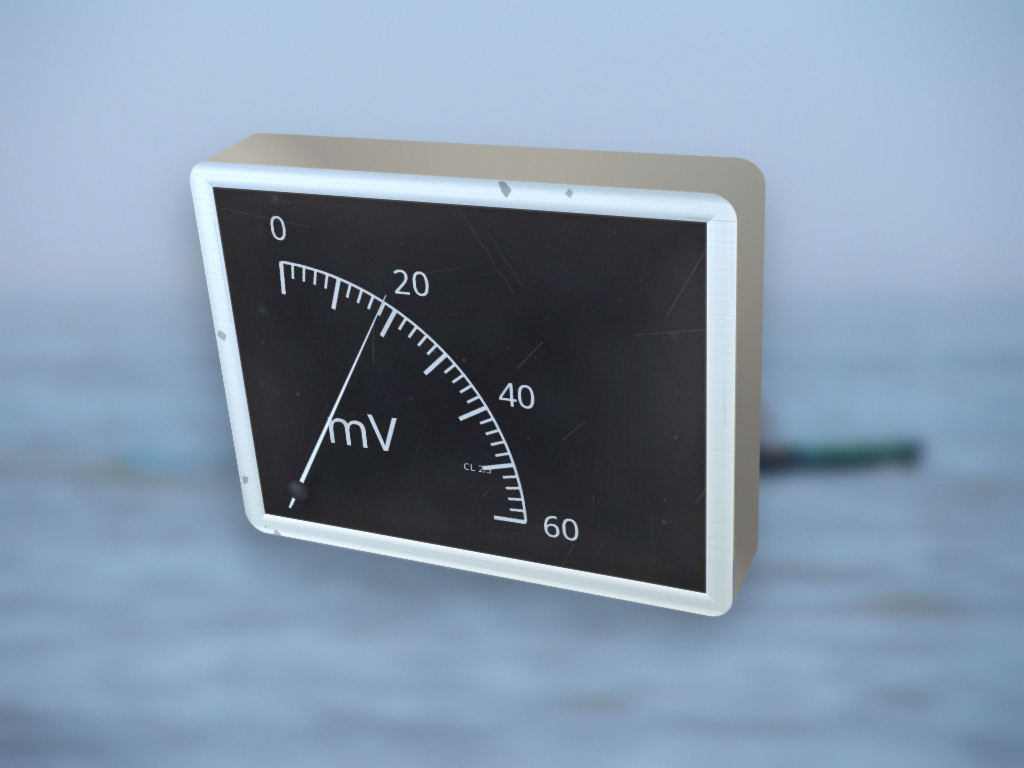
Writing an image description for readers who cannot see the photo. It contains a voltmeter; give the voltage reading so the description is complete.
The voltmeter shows 18 mV
